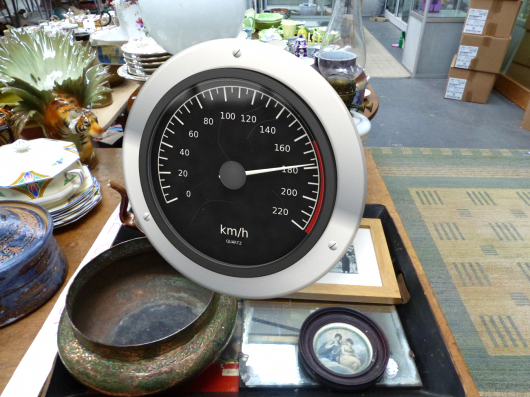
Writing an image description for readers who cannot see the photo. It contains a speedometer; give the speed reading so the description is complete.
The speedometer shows 177.5 km/h
